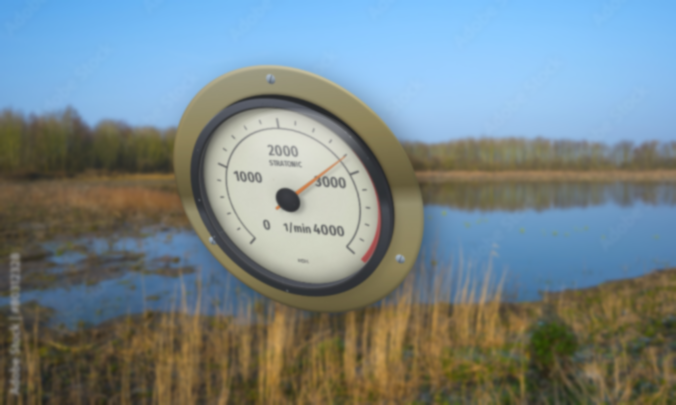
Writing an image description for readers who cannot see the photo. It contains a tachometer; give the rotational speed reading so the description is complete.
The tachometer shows 2800 rpm
